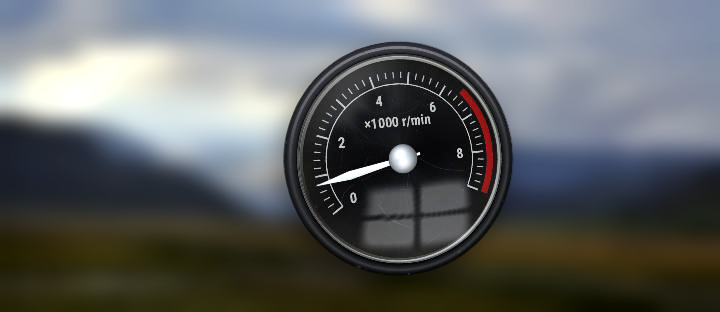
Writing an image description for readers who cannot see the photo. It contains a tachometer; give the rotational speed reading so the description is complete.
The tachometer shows 800 rpm
